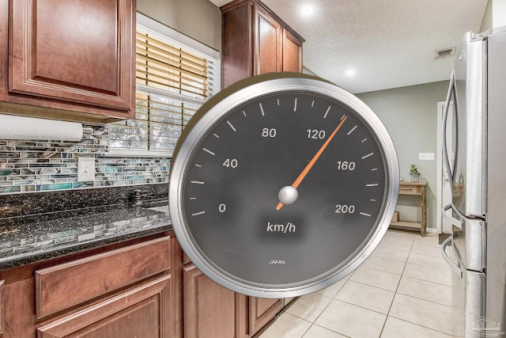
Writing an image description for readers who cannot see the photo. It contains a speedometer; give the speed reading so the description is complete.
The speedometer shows 130 km/h
